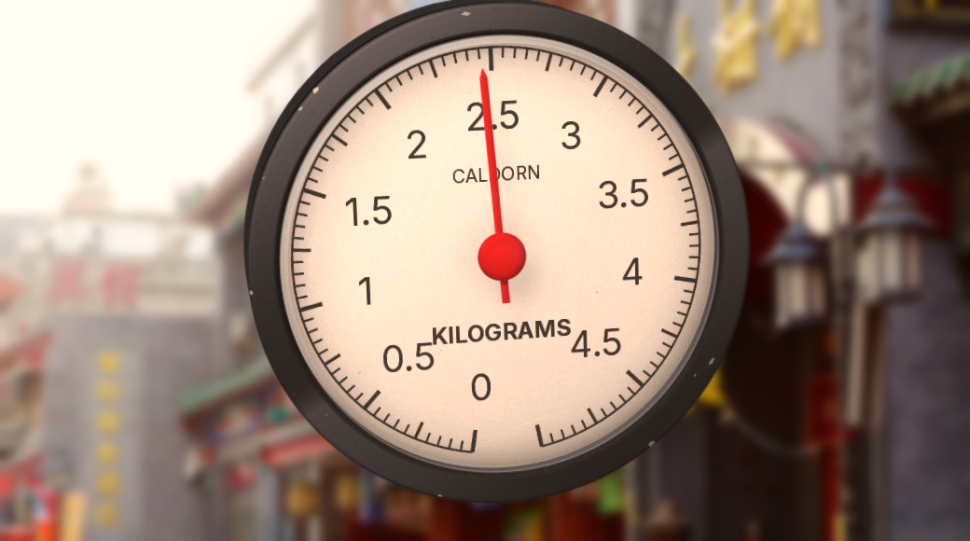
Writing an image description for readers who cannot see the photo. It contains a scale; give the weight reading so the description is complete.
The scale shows 2.45 kg
